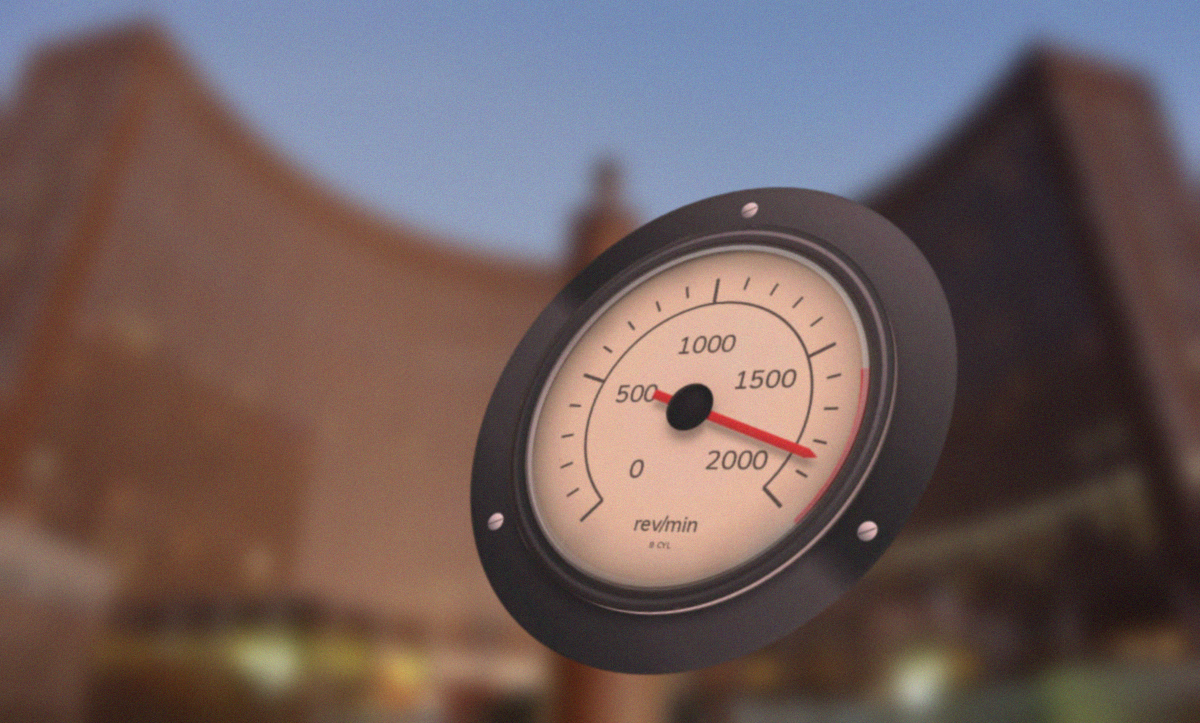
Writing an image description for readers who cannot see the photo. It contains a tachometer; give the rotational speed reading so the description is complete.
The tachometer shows 1850 rpm
